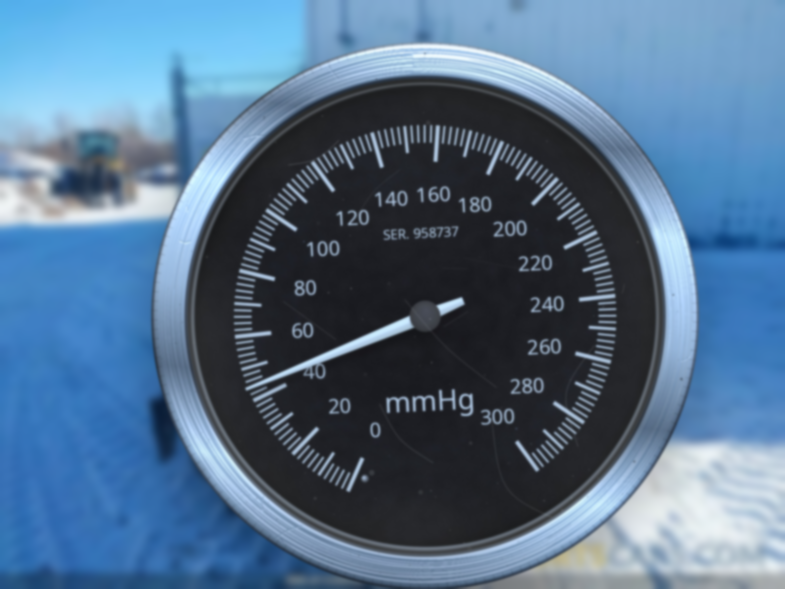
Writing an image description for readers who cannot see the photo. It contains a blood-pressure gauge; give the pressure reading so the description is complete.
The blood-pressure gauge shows 44 mmHg
